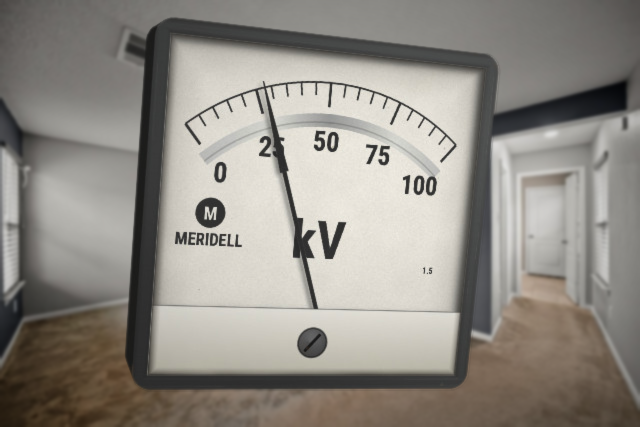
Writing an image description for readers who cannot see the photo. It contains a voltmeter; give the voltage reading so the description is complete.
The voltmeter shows 27.5 kV
